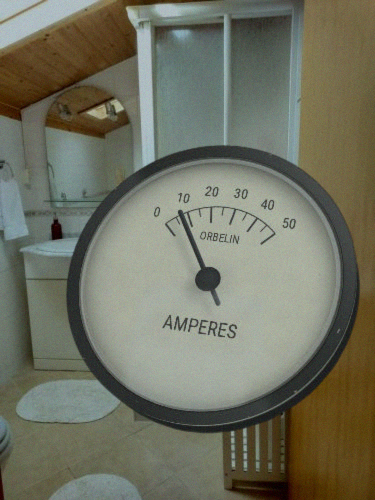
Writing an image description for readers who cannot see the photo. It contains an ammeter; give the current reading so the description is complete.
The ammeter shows 7.5 A
